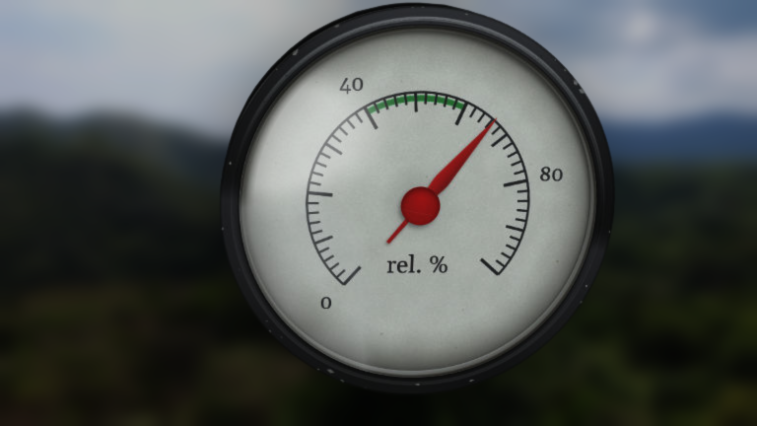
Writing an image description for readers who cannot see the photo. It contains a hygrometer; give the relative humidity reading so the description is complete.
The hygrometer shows 66 %
